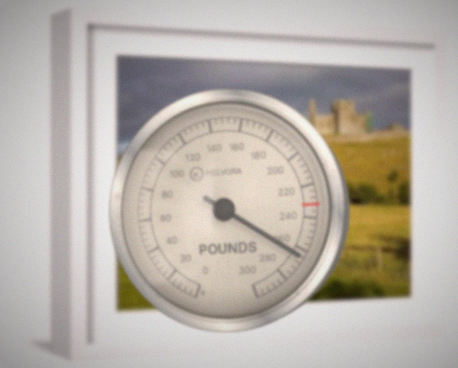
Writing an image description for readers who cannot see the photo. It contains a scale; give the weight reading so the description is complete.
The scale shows 264 lb
